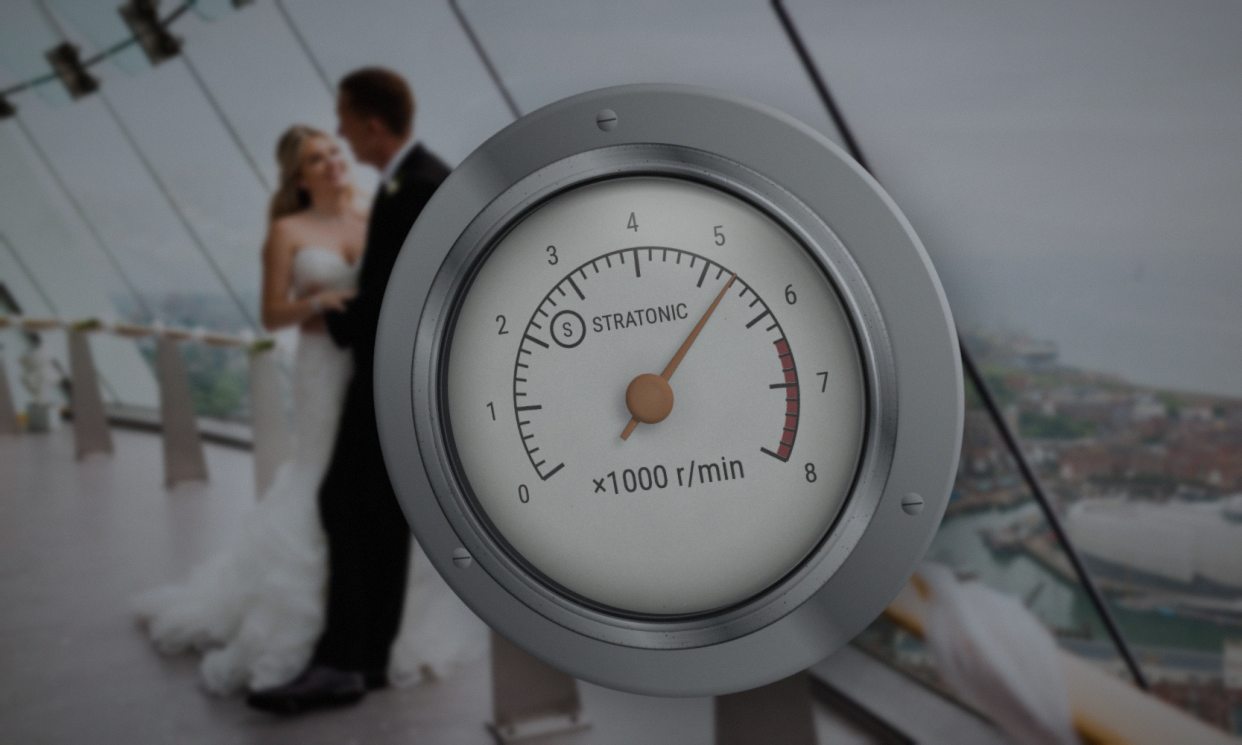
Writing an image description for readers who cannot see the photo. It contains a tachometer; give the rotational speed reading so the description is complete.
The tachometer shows 5400 rpm
